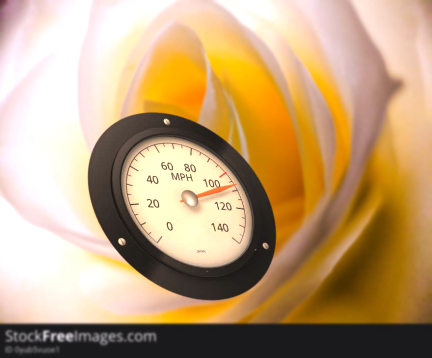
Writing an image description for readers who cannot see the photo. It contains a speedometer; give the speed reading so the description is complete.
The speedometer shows 107.5 mph
